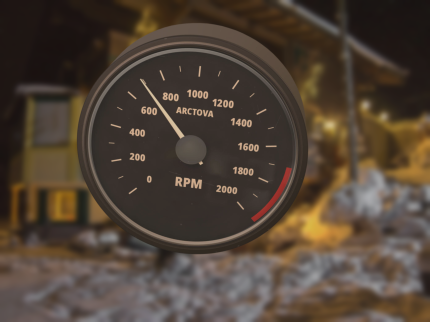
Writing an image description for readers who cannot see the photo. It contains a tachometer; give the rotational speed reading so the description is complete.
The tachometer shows 700 rpm
